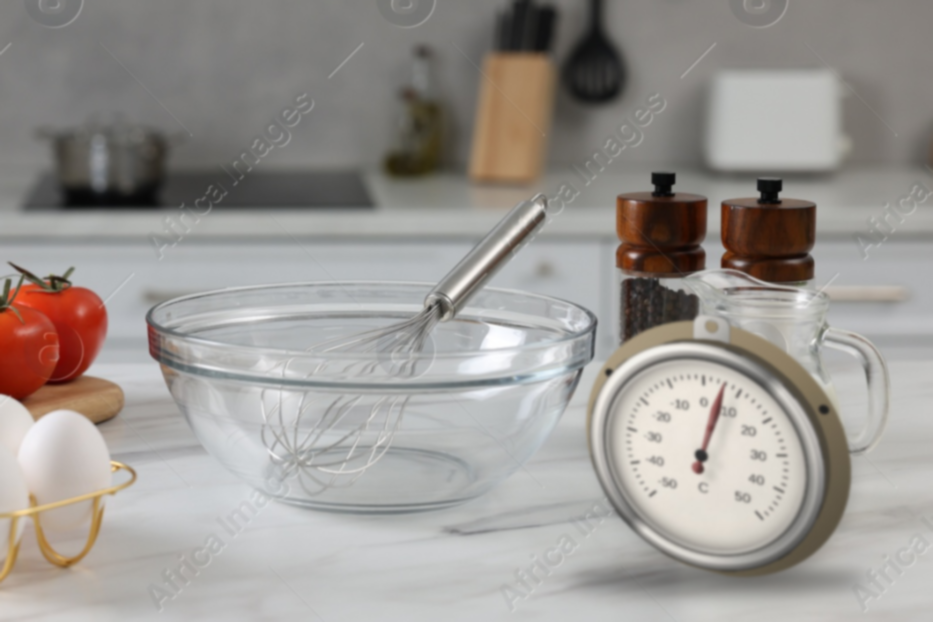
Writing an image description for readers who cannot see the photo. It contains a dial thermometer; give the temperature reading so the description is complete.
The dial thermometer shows 6 °C
